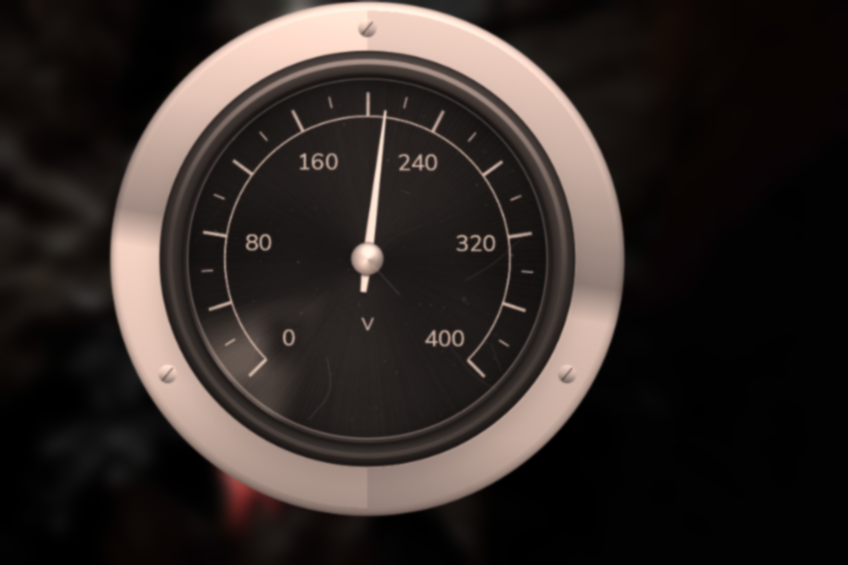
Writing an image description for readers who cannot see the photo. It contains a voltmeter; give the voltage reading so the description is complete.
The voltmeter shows 210 V
